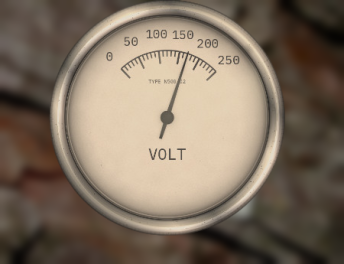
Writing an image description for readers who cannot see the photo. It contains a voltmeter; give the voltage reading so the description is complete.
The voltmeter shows 170 V
